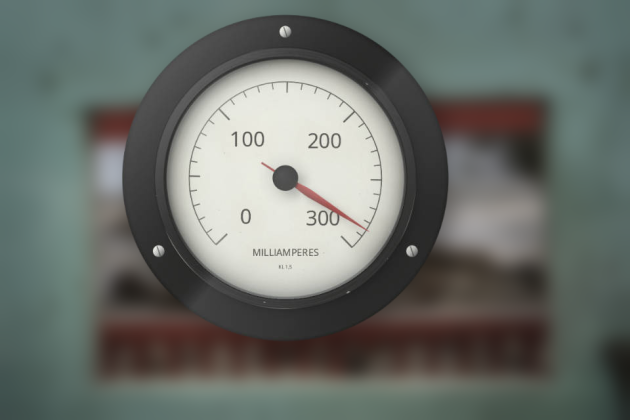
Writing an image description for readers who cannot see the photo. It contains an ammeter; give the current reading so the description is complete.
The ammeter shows 285 mA
